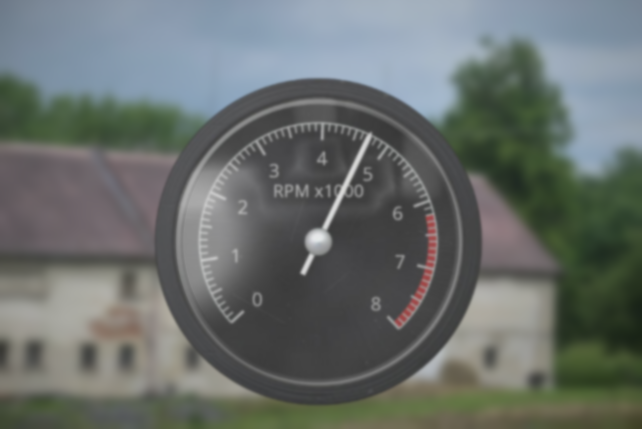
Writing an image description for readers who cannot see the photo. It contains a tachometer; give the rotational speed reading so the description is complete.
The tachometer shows 4700 rpm
